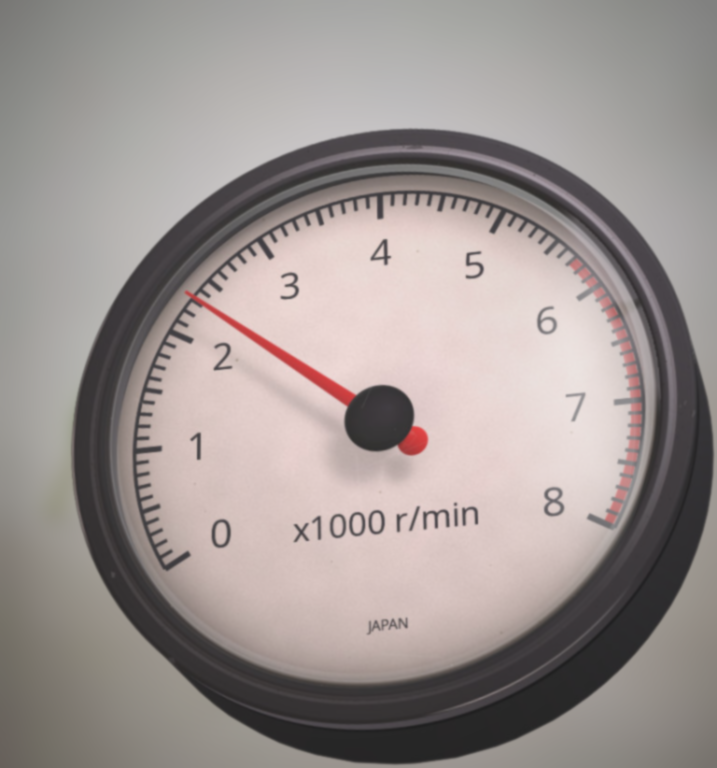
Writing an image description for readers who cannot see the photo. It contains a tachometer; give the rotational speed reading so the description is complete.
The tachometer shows 2300 rpm
